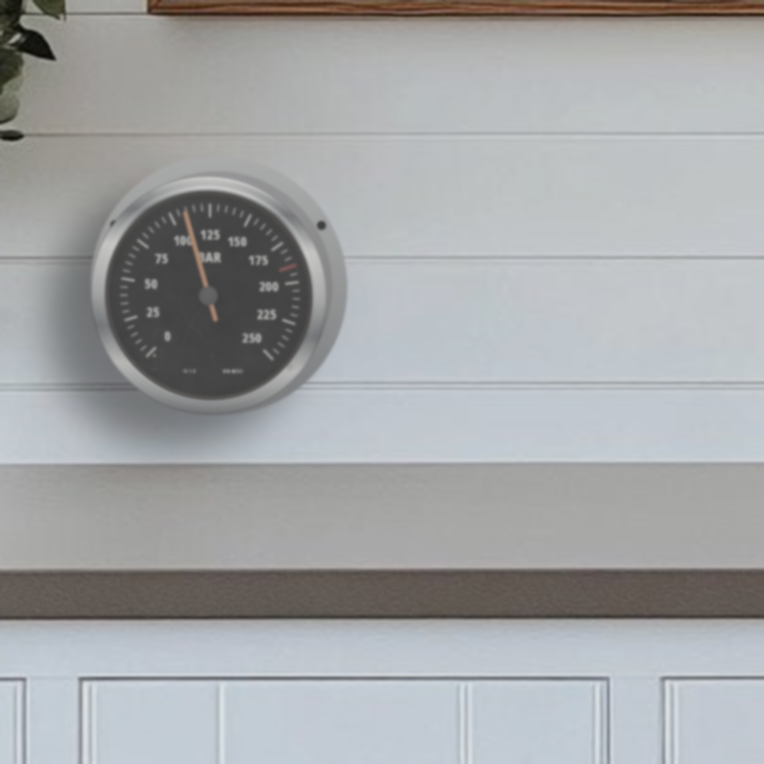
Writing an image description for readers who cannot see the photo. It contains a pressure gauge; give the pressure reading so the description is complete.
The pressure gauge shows 110 bar
